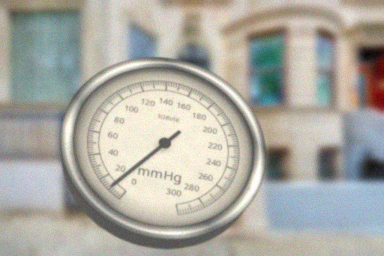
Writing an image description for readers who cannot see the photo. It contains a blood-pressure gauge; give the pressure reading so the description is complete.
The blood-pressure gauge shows 10 mmHg
